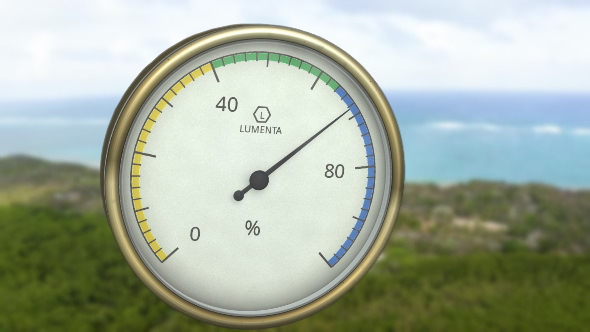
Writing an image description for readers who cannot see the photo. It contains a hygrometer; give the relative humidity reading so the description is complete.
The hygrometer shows 68 %
